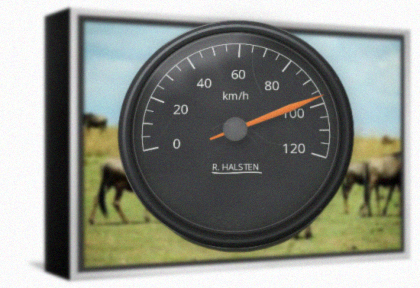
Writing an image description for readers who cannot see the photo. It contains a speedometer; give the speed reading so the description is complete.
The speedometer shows 97.5 km/h
